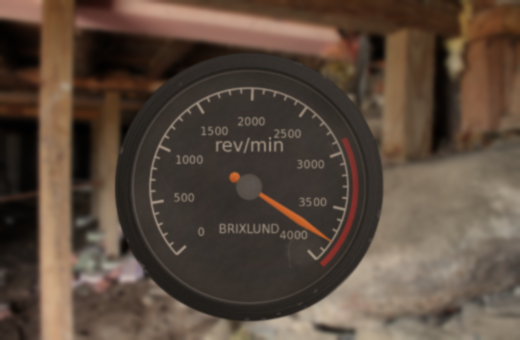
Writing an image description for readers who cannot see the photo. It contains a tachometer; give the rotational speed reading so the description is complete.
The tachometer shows 3800 rpm
